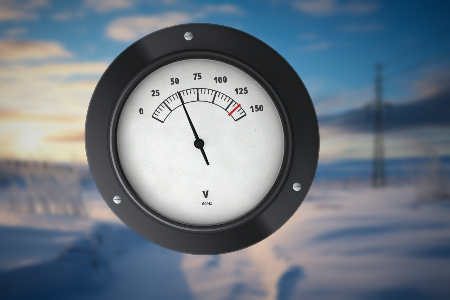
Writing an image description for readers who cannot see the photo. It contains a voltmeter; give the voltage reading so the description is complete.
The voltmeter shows 50 V
